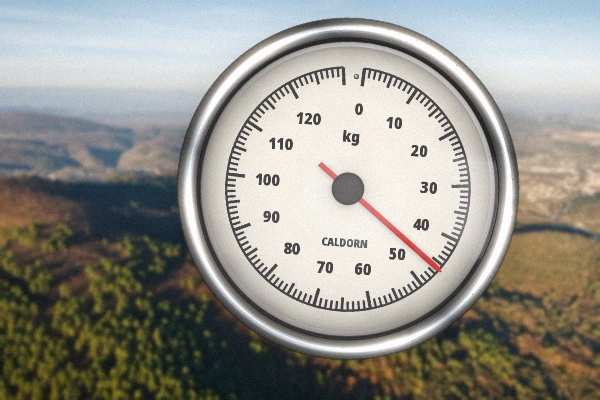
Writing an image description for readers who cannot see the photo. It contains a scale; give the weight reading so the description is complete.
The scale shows 46 kg
